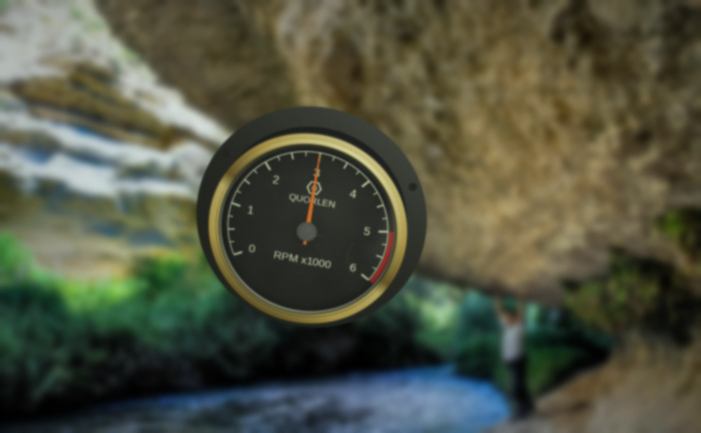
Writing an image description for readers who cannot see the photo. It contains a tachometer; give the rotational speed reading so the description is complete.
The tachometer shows 3000 rpm
